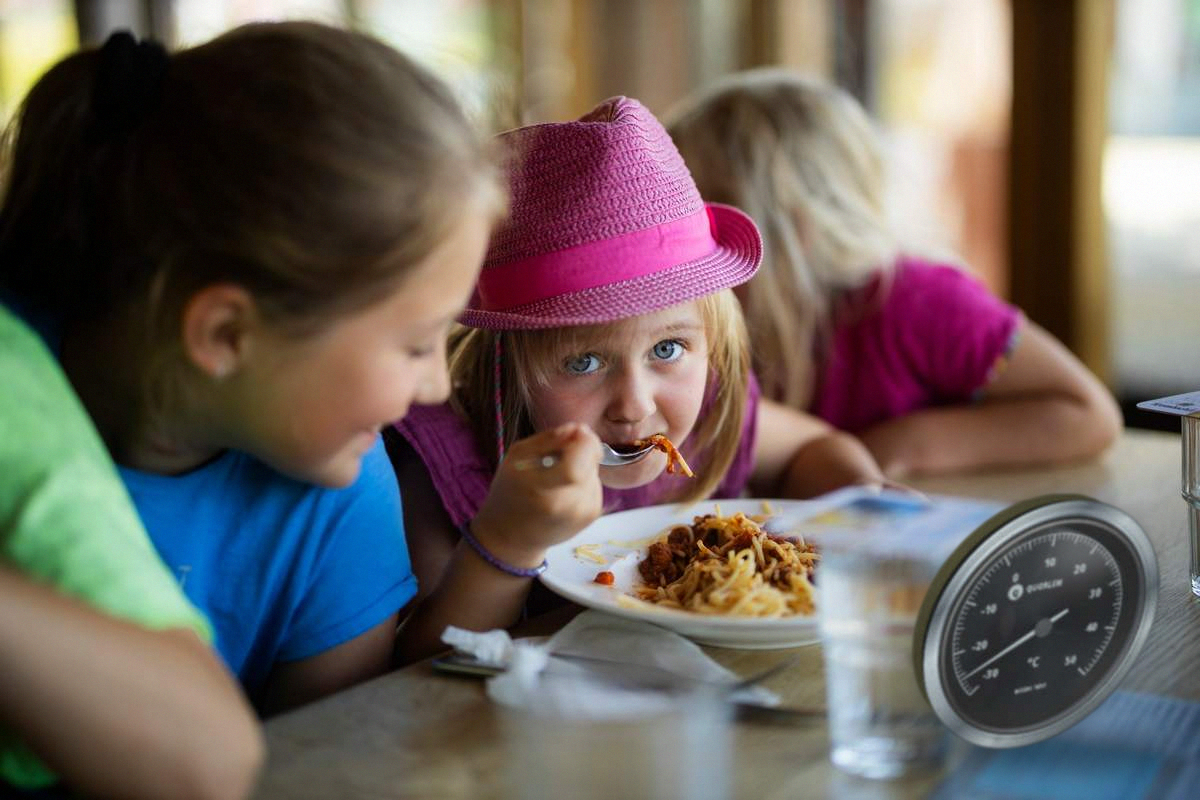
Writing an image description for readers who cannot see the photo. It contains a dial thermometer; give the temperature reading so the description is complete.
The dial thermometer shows -25 °C
